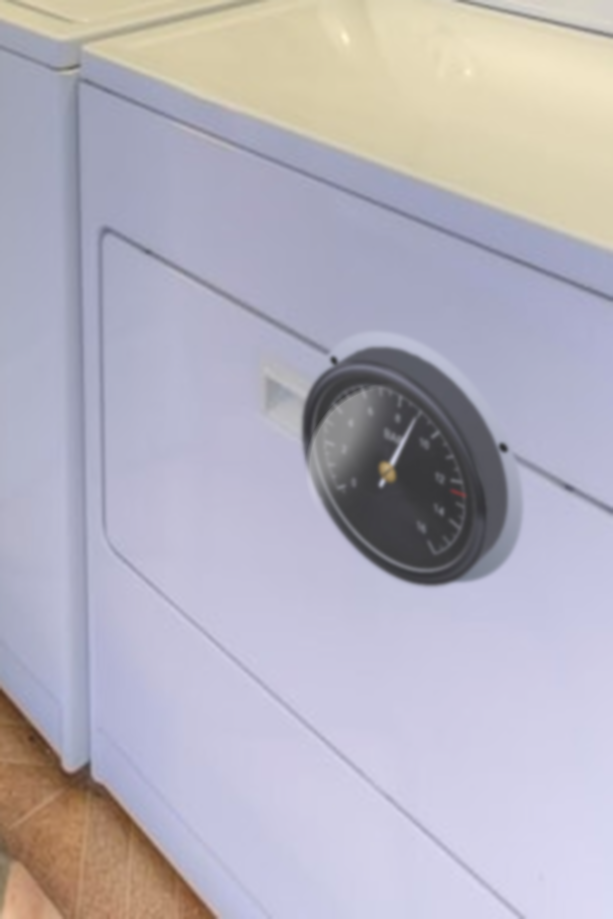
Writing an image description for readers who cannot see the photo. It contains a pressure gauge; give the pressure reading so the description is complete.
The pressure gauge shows 9 bar
